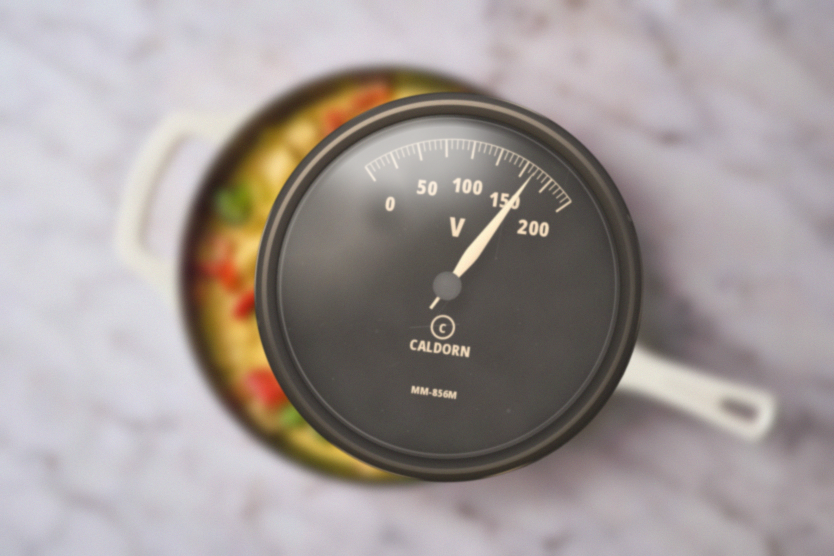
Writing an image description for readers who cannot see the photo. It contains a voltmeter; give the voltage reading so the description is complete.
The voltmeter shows 160 V
